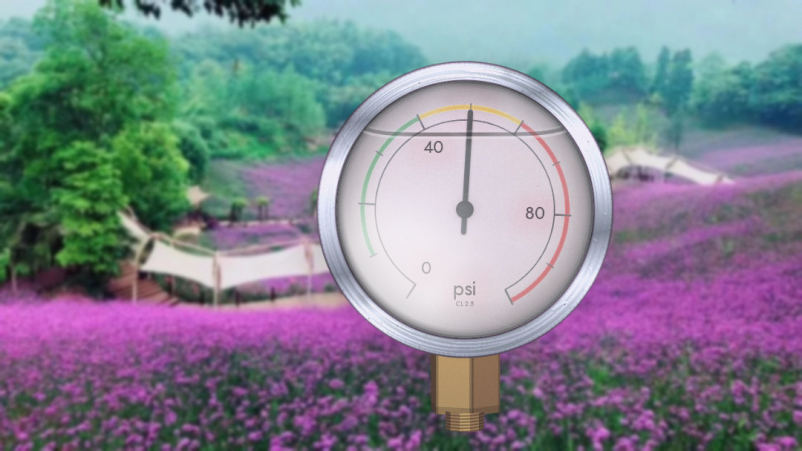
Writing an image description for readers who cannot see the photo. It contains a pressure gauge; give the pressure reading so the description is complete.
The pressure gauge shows 50 psi
